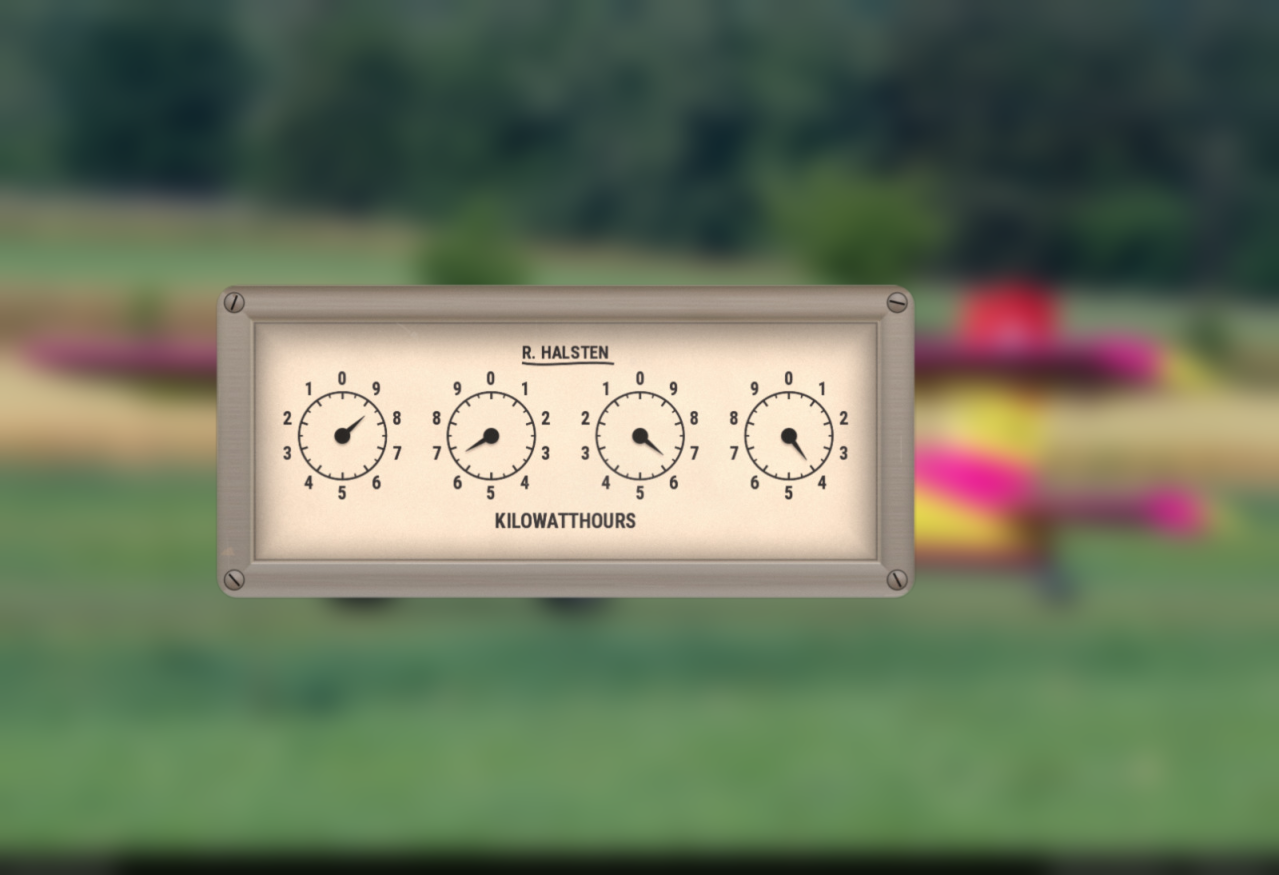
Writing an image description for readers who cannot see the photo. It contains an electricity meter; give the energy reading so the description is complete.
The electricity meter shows 8664 kWh
